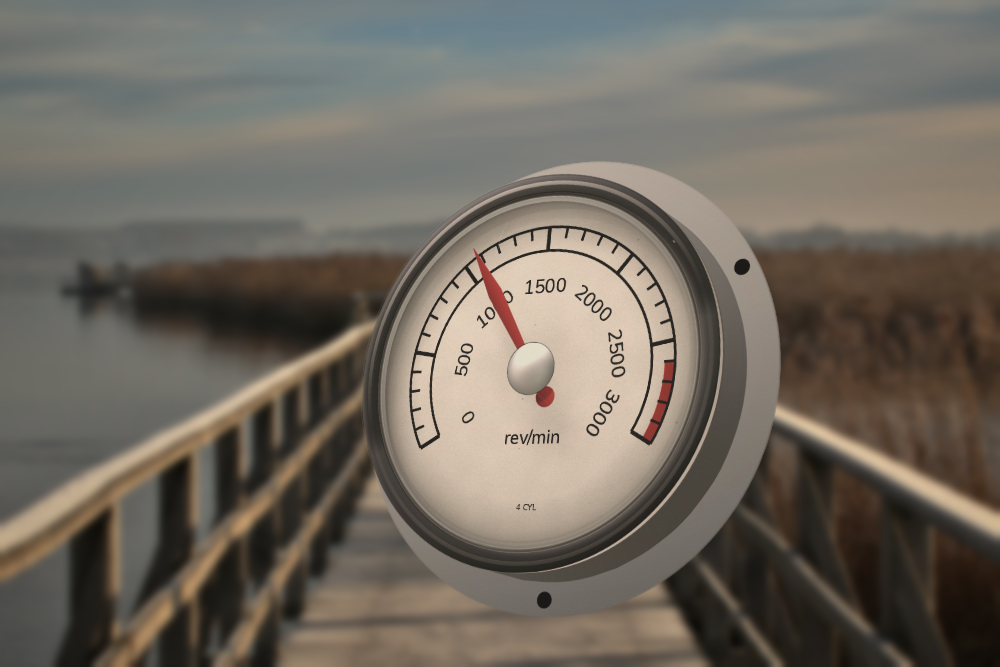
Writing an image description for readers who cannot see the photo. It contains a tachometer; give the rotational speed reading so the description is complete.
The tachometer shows 1100 rpm
